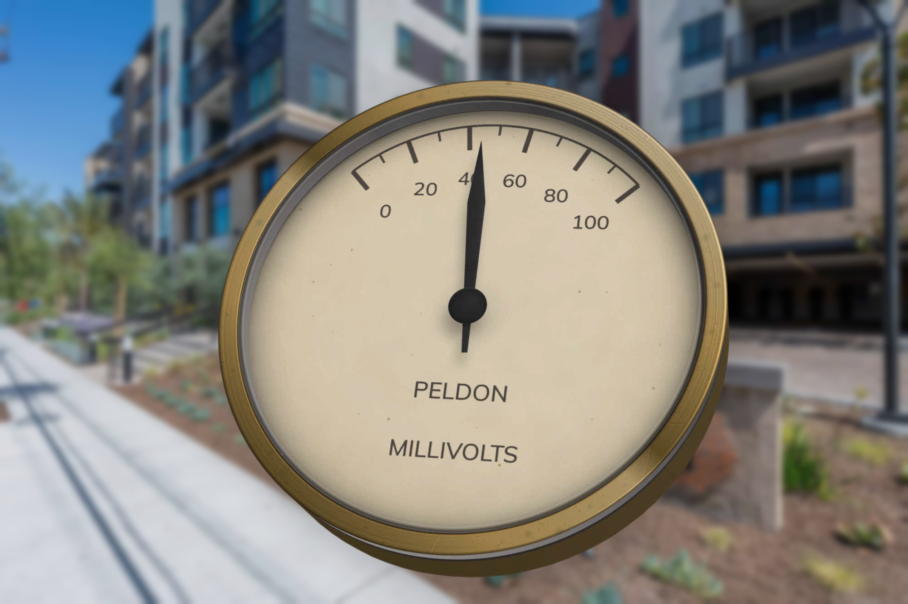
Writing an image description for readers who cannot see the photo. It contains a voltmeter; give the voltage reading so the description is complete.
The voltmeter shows 45 mV
